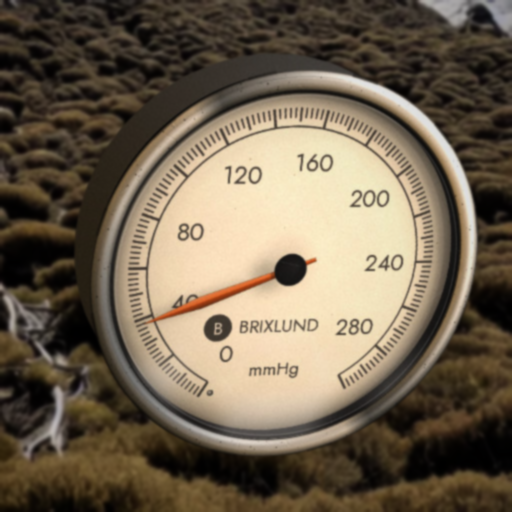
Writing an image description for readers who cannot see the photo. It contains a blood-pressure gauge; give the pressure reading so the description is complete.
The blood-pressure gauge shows 40 mmHg
